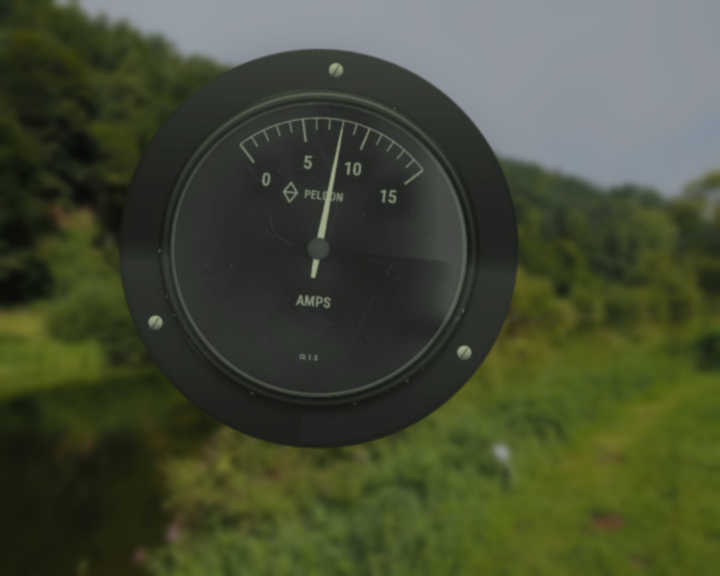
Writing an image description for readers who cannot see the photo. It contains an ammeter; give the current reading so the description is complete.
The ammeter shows 8 A
